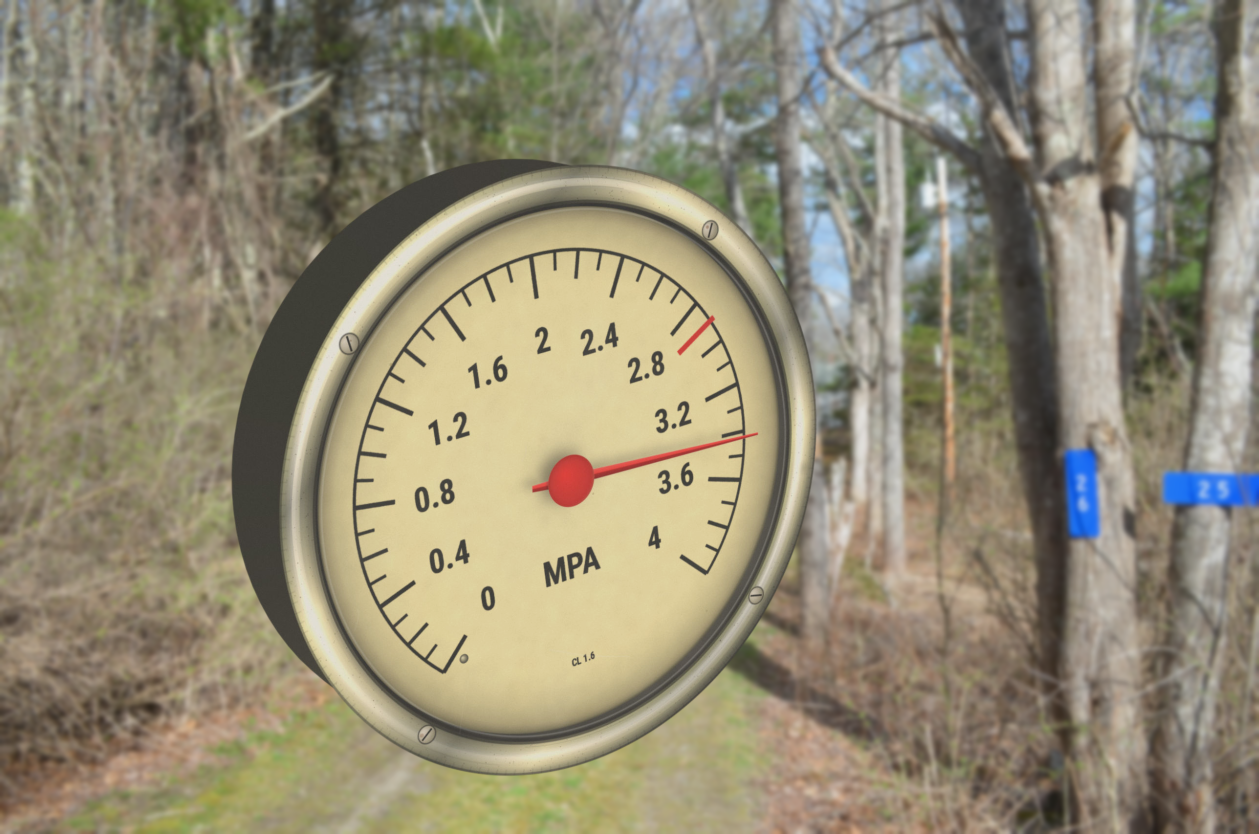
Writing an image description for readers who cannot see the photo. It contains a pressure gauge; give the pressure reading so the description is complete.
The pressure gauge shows 3.4 MPa
